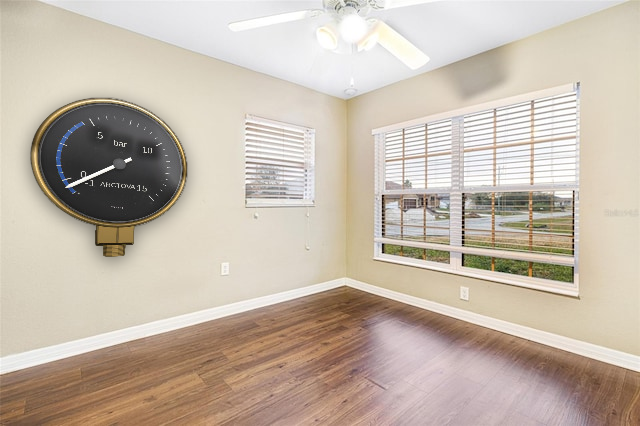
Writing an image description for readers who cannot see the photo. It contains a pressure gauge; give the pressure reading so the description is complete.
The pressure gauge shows -0.5 bar
